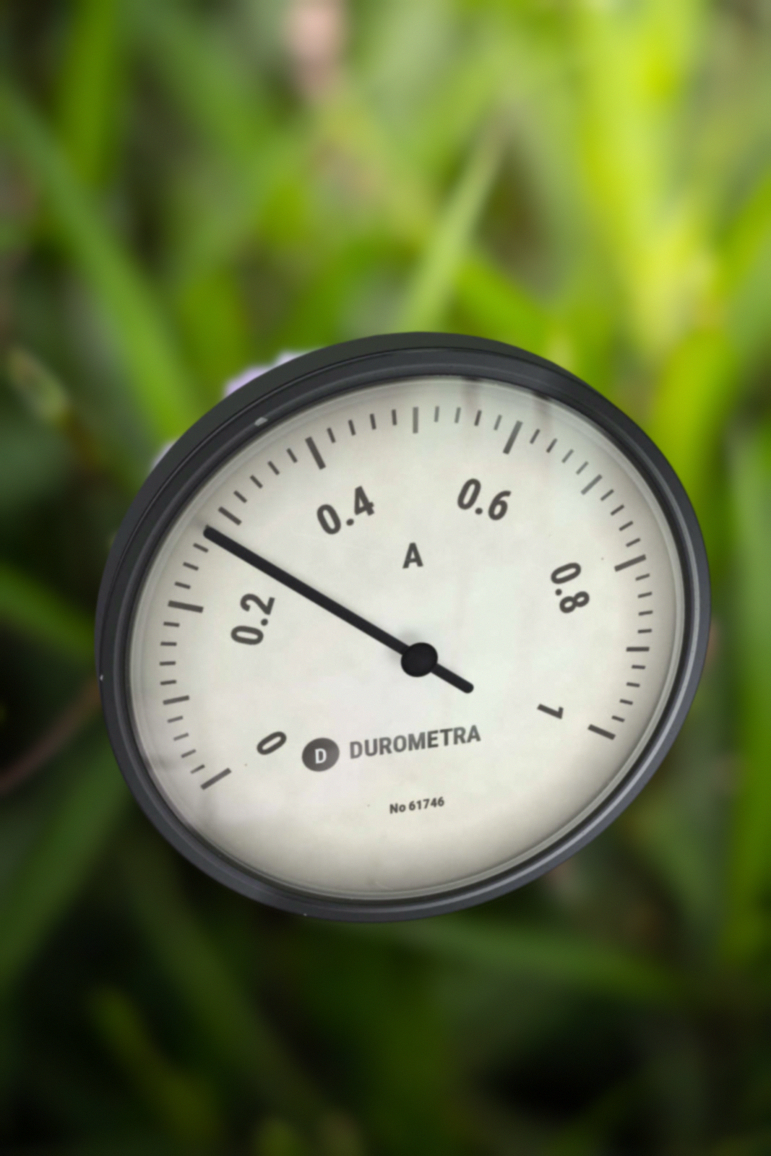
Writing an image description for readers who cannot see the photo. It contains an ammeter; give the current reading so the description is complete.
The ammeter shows 0.28 A
